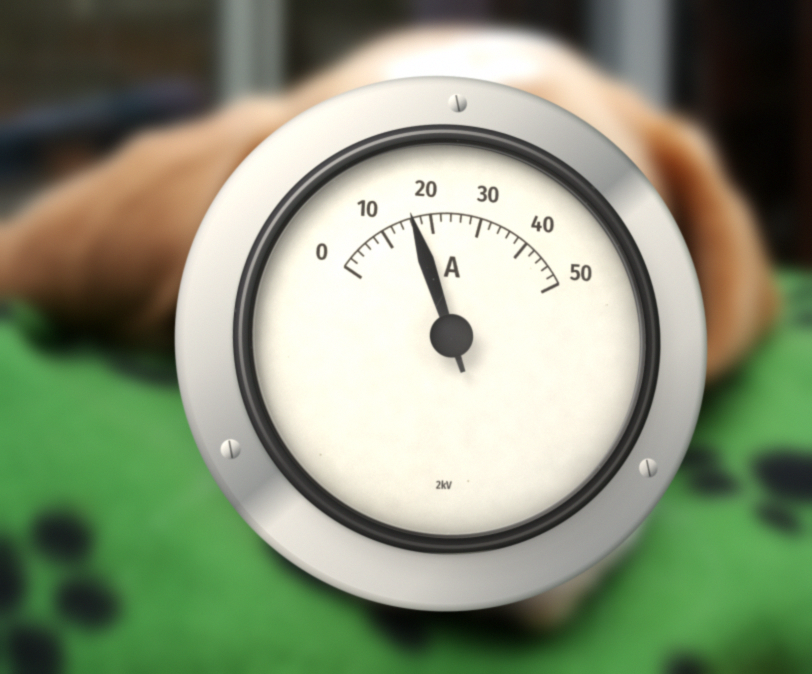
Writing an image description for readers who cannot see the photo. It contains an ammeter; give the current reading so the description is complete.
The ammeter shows 16 A
